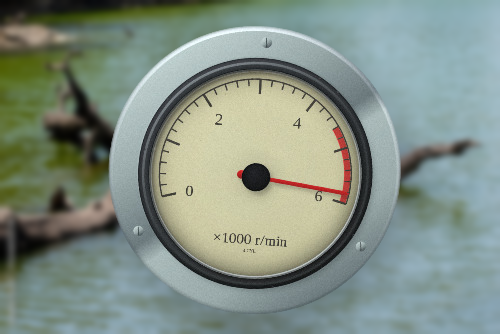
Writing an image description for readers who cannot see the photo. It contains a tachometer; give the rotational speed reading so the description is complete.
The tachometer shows 5800 rpm
